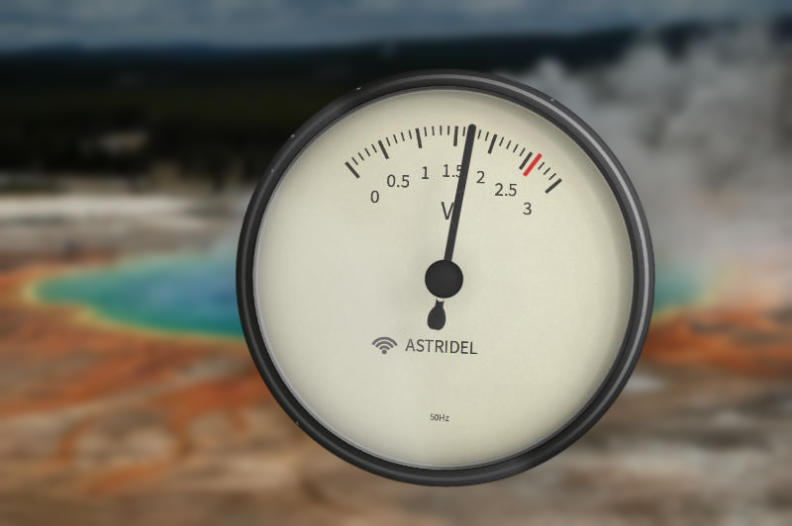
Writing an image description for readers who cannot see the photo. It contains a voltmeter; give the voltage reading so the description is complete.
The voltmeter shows 1.7 V
